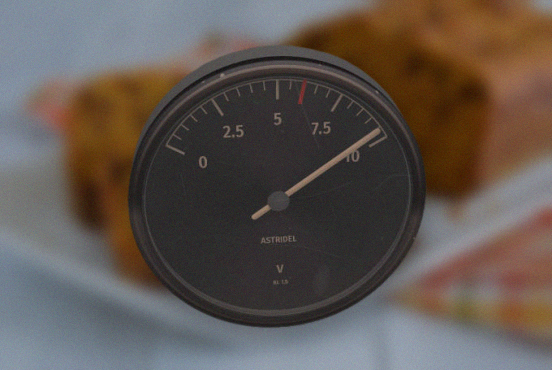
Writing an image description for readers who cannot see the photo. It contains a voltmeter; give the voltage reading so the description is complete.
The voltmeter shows 9.5 V
